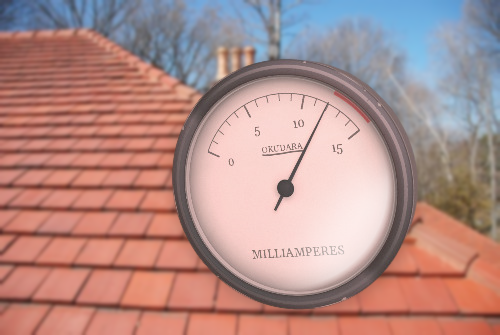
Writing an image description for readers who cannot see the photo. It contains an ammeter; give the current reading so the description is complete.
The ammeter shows 12 mA
